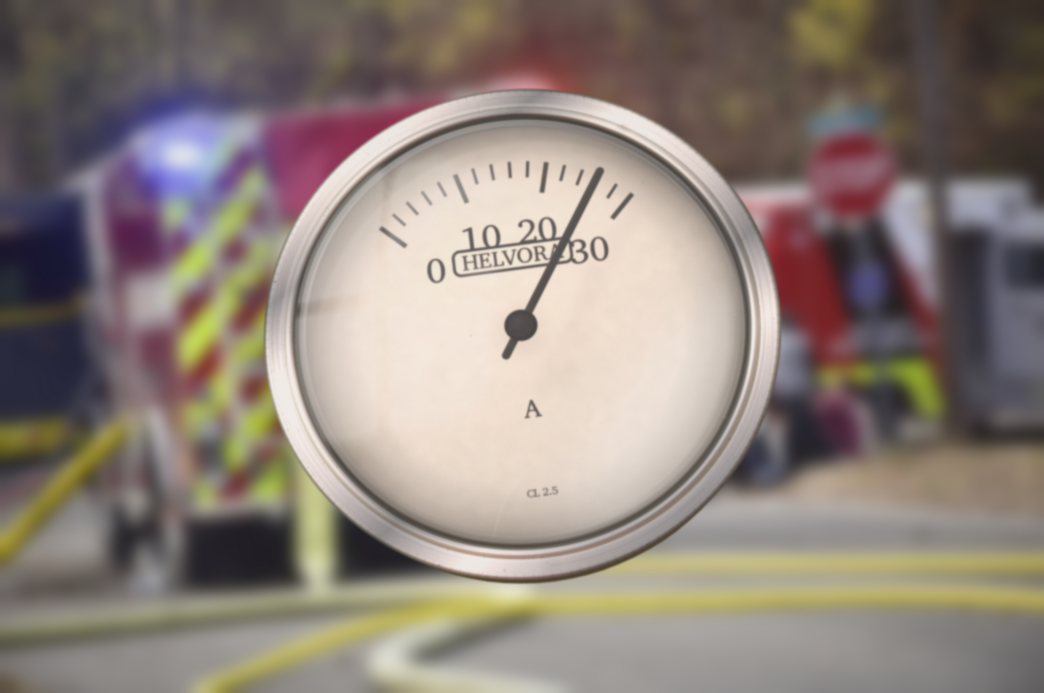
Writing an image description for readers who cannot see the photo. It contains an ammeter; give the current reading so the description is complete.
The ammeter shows 26 A
